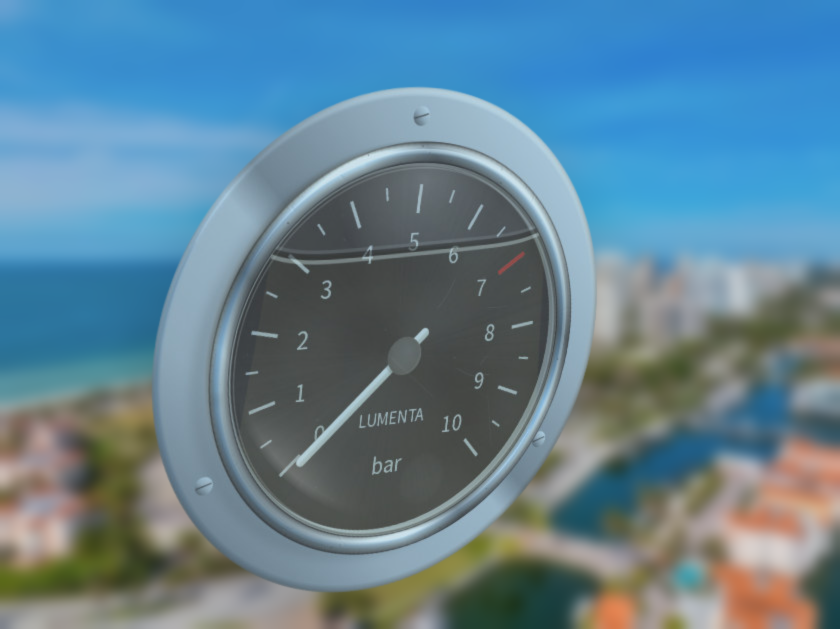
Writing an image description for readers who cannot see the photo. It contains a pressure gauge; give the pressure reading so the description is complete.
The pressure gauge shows 0 bar
